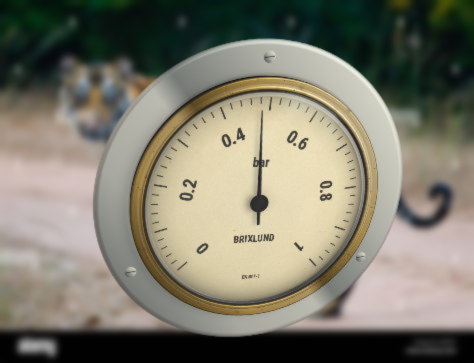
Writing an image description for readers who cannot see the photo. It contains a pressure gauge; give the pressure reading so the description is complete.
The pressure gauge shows 0.48 bar
